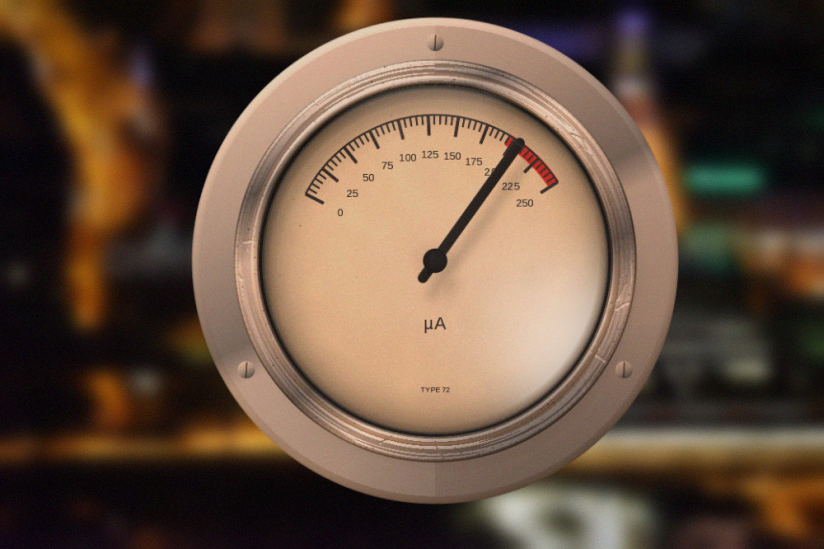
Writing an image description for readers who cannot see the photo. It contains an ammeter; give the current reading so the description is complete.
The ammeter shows 205 µA
